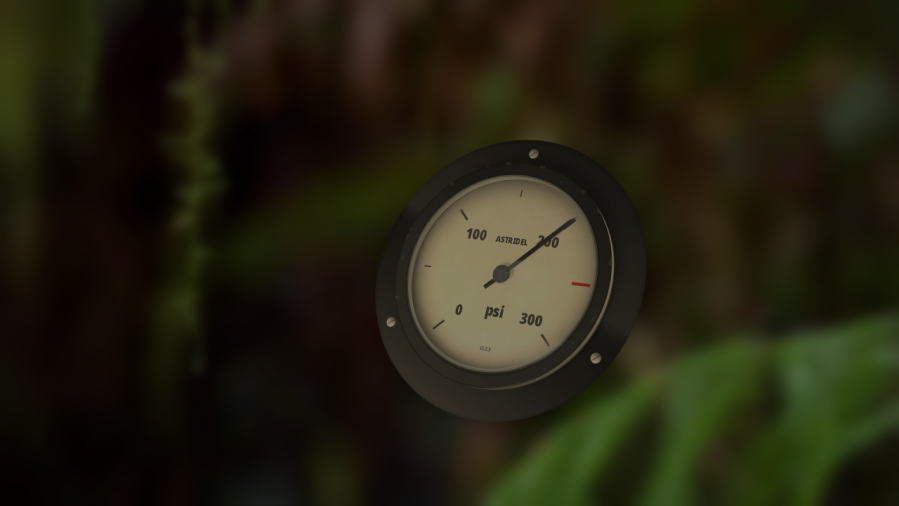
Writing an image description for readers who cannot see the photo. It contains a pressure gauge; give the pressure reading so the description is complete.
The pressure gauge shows 200 psi
